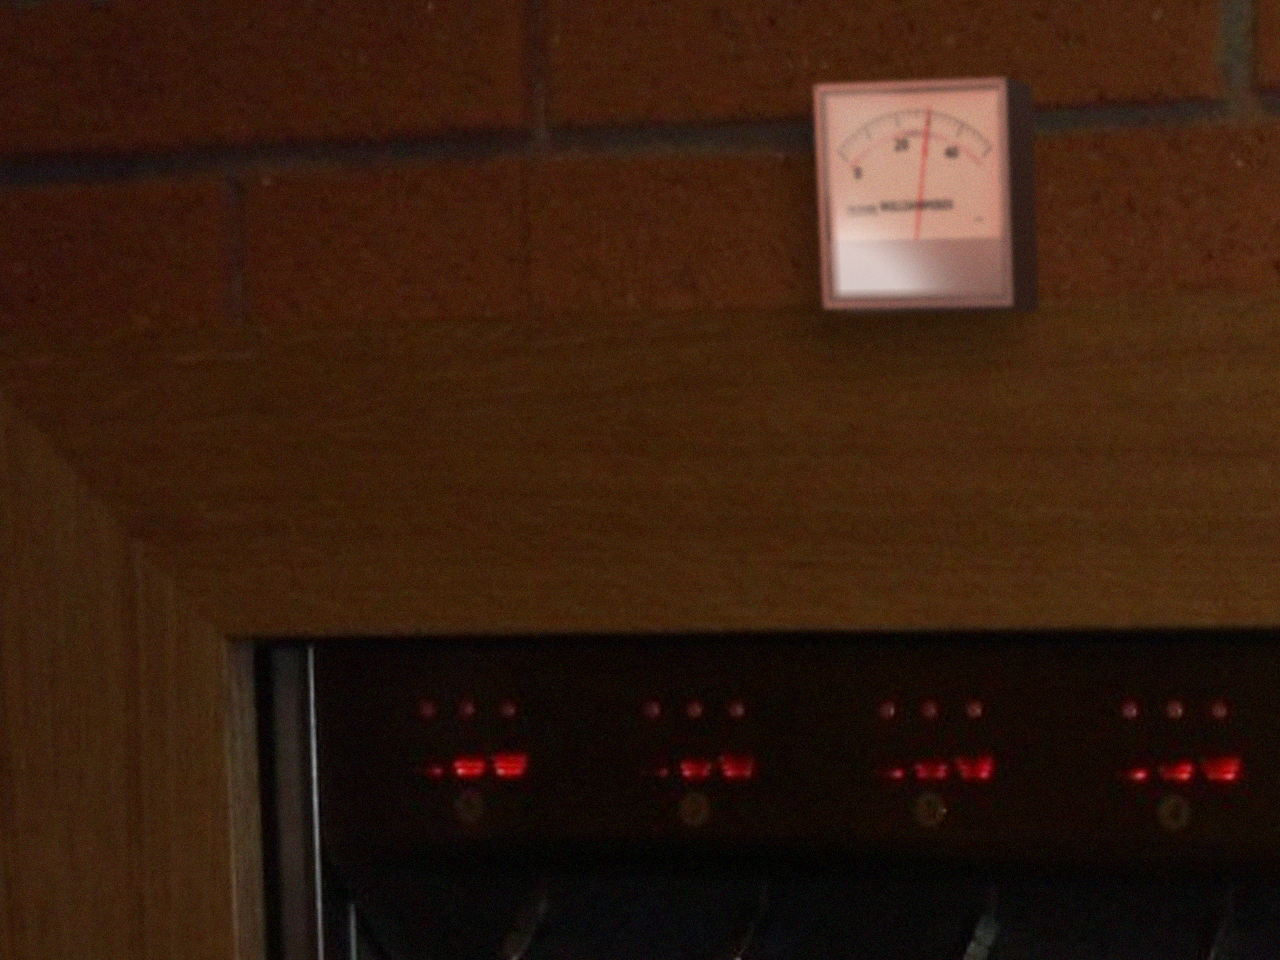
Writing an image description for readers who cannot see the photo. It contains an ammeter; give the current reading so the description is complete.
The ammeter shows 30 mA
